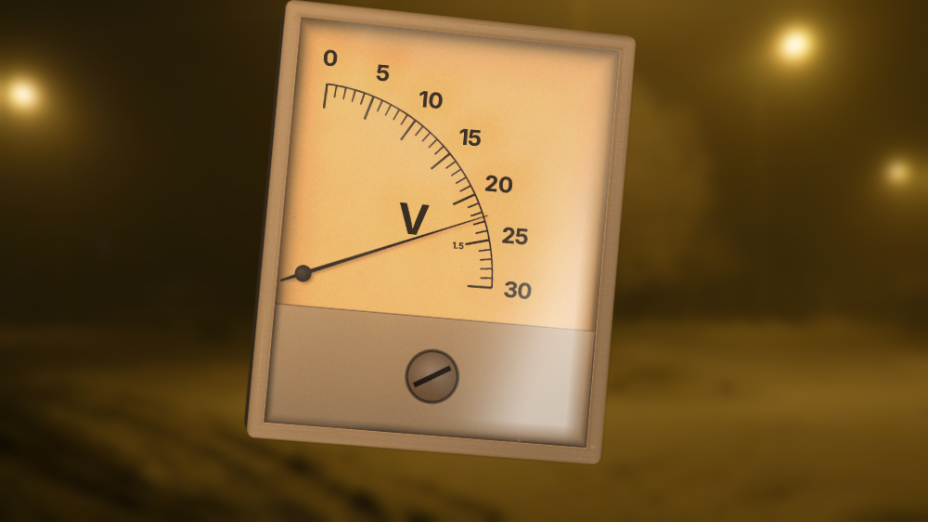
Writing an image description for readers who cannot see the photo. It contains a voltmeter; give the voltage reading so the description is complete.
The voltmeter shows 22.5 V
